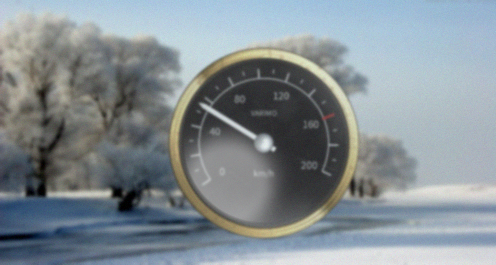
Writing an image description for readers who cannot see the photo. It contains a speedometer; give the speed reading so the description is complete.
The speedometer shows 55 km/h
